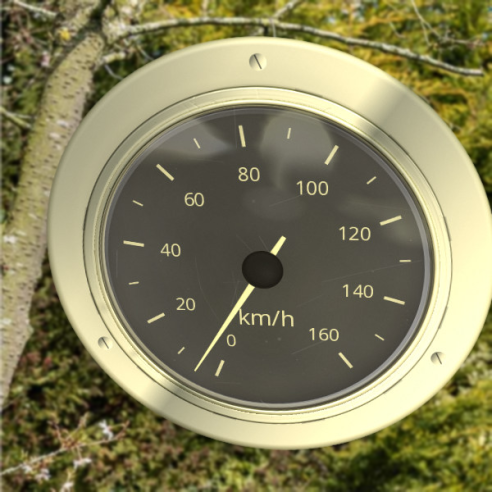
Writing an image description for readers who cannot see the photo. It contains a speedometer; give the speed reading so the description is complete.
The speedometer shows 5 km/h
